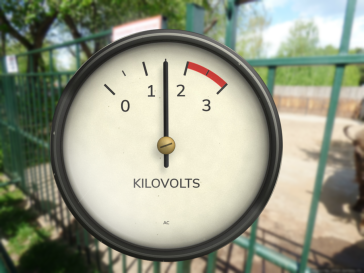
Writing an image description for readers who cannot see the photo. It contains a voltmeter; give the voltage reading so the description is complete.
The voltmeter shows 1.5 kV
